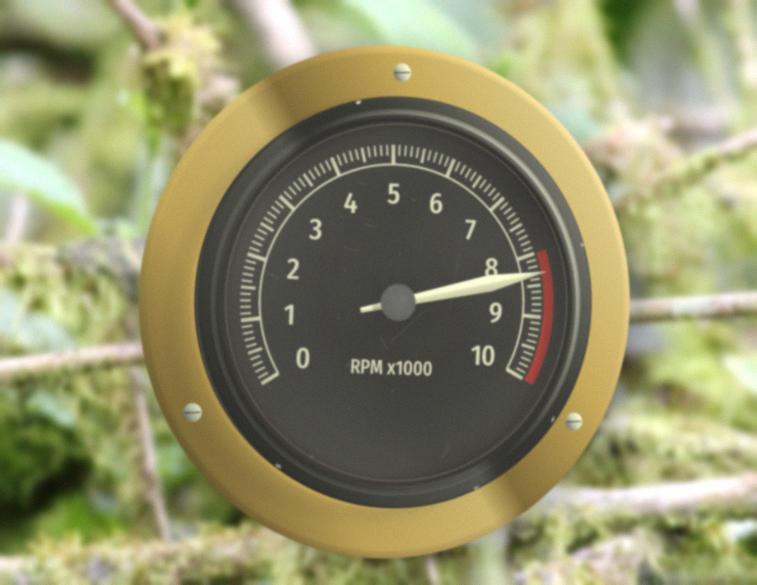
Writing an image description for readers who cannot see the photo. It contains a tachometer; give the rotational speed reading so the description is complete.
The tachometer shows 8300 rpm
